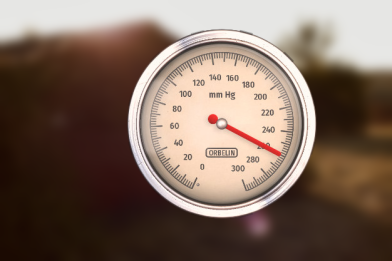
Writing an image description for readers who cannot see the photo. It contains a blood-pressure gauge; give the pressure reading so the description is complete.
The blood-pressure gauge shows 260 mmHg
